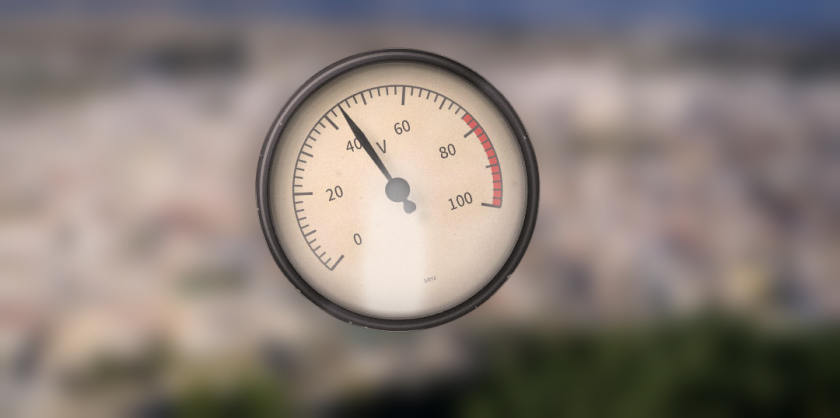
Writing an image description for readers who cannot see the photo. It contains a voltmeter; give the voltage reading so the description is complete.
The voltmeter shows 44 V
